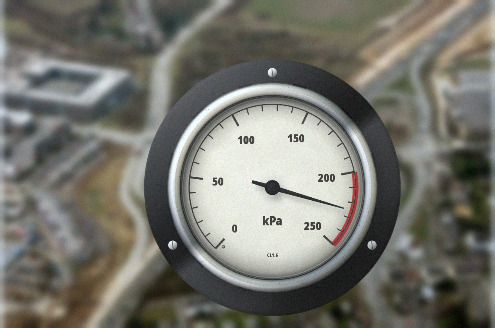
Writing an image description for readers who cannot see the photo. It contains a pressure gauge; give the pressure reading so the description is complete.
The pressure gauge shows 225 kPa
